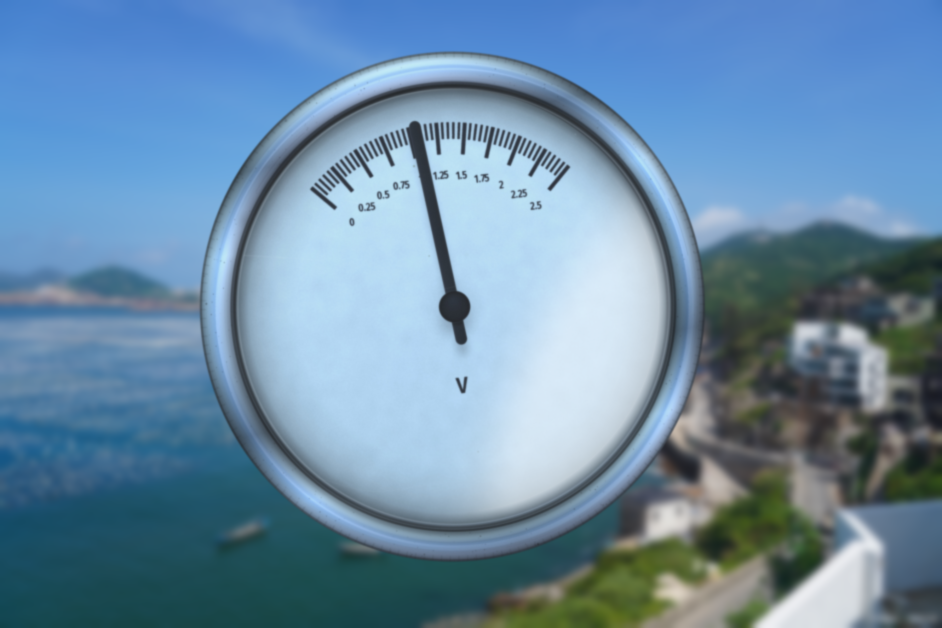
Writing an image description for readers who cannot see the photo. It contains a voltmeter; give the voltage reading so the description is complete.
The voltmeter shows 1.05 V
